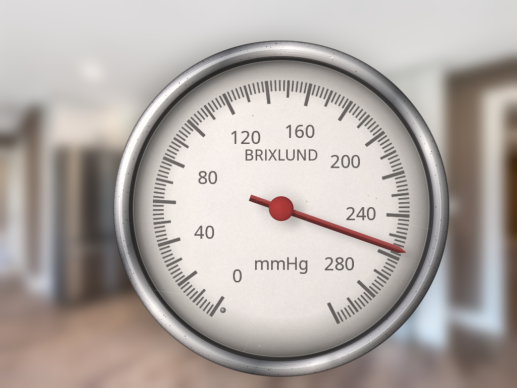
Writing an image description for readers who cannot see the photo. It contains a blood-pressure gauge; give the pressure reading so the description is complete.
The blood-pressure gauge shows 256 mmHg
